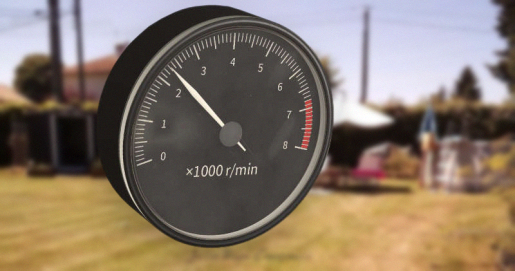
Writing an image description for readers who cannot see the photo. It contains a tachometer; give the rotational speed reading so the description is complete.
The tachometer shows 2300 rpm
